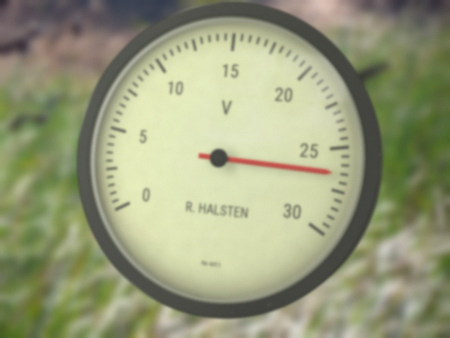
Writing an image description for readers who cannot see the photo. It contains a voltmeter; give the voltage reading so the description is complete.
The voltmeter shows 26.5 V
